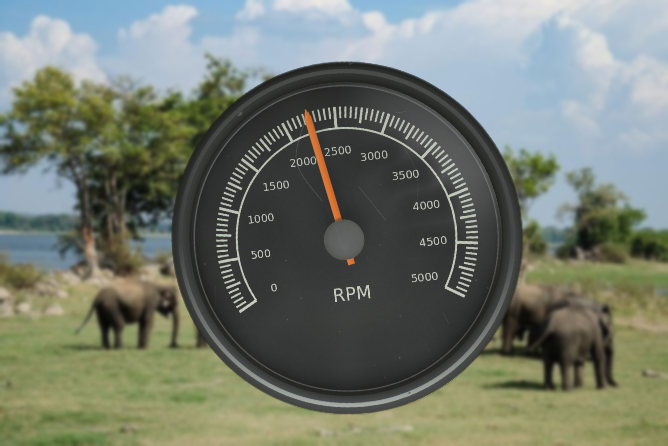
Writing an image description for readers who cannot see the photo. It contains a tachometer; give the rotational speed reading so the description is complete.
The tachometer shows 2250 rpm
